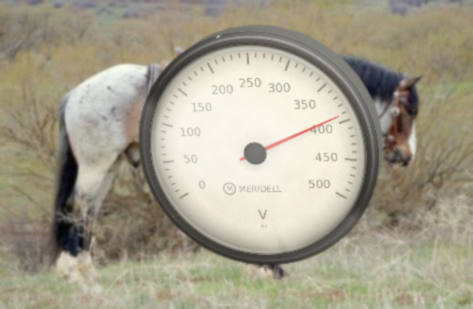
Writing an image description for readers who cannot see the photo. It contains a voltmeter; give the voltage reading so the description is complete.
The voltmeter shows 390 V
